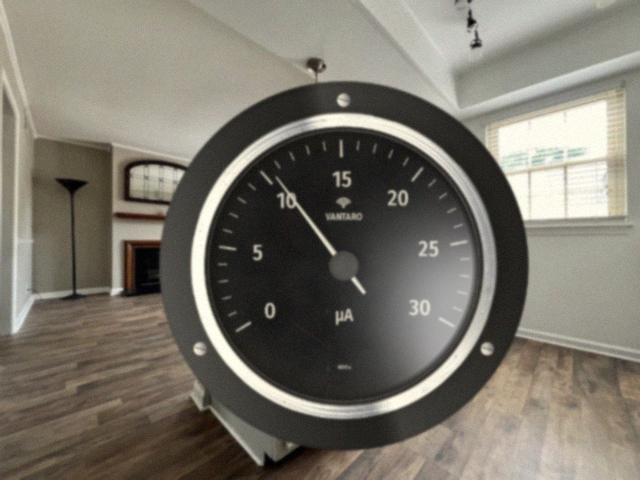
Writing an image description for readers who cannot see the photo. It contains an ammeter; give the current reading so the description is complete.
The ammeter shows 10.5 µA
